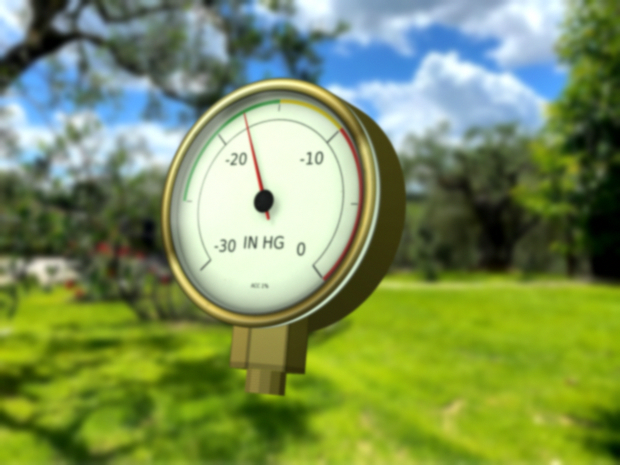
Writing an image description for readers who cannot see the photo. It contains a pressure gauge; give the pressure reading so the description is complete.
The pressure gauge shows -17.5 inHg
